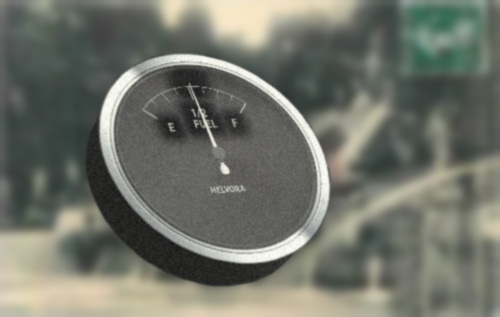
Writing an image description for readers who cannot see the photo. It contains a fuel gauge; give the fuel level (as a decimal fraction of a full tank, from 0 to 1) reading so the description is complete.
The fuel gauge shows 0.5
